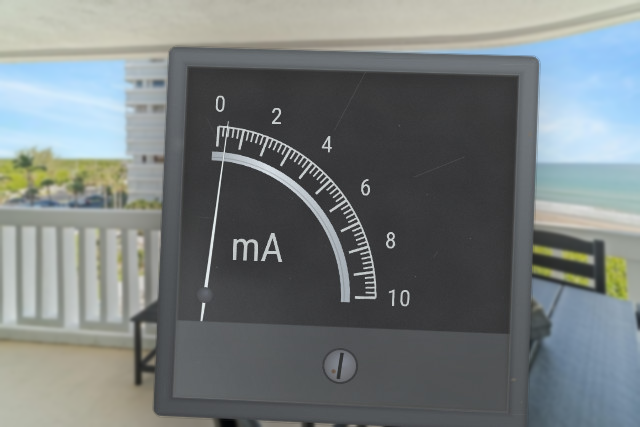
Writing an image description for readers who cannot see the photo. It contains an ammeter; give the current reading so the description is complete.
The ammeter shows 0.4 mA
